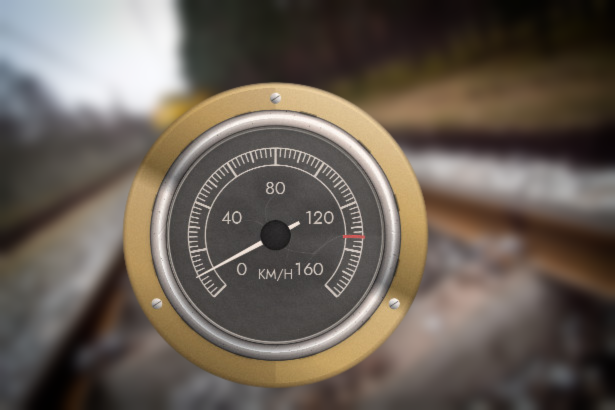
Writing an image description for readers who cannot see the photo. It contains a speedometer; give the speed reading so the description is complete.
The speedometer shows 10 km/h
